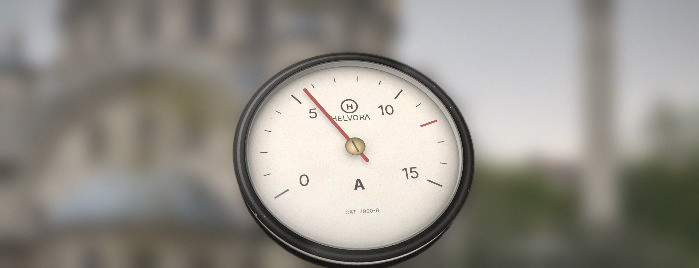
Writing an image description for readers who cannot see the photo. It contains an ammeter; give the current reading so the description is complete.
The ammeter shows 5.5 A
